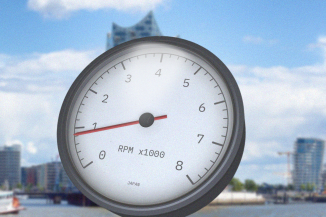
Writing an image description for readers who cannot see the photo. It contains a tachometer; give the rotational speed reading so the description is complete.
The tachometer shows 800 rpm
